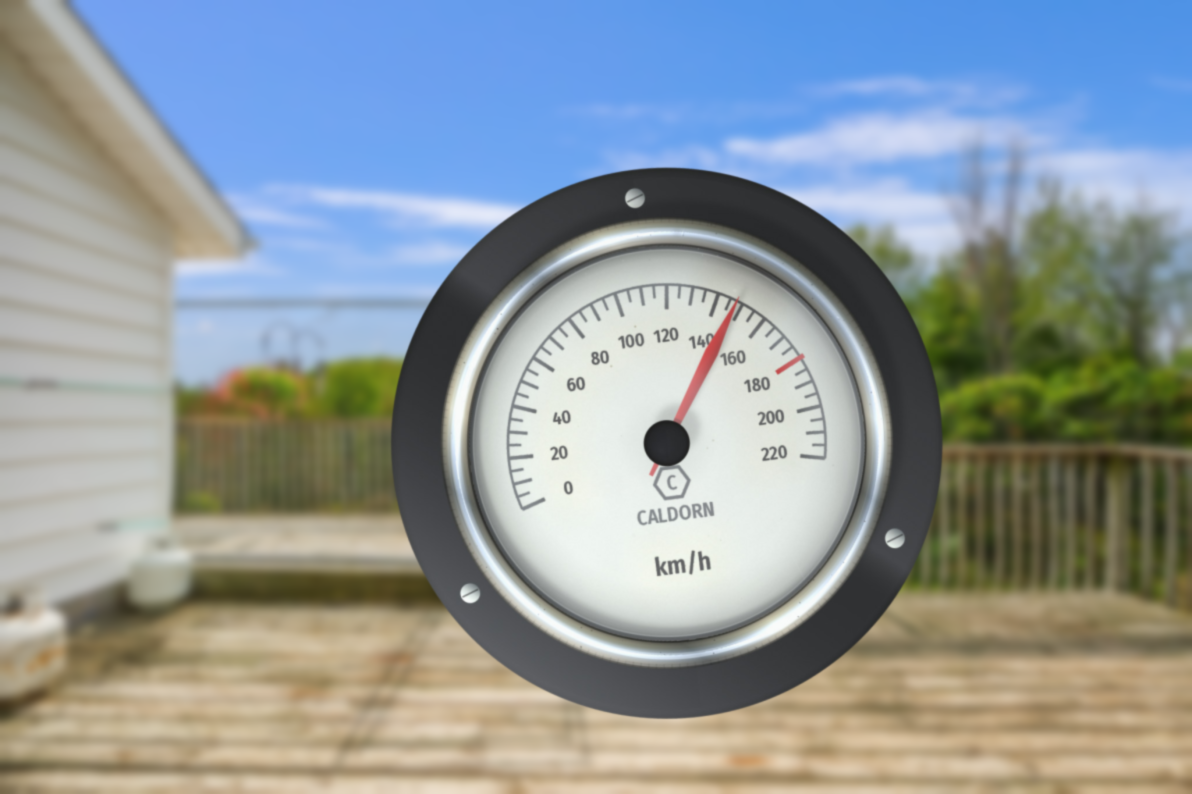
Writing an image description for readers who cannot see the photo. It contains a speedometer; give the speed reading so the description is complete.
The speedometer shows 147.5 km/h
